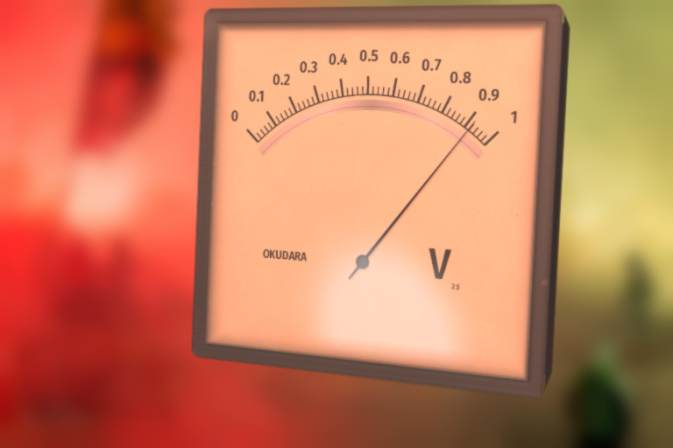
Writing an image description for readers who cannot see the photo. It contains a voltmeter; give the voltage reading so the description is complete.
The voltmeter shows 0.92 V
